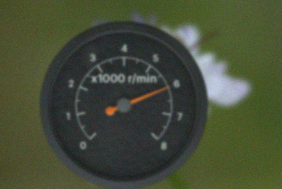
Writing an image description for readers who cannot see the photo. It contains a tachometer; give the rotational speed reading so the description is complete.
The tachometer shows 6000 rpm
